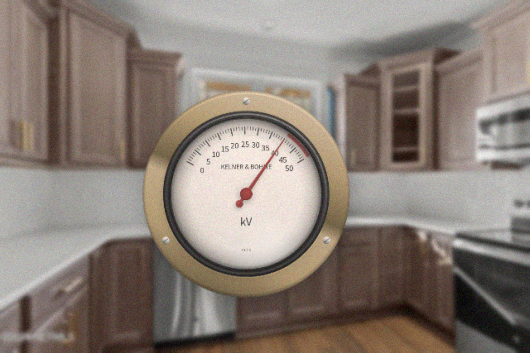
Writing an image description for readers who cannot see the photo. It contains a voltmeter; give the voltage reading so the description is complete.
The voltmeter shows 40 kV
